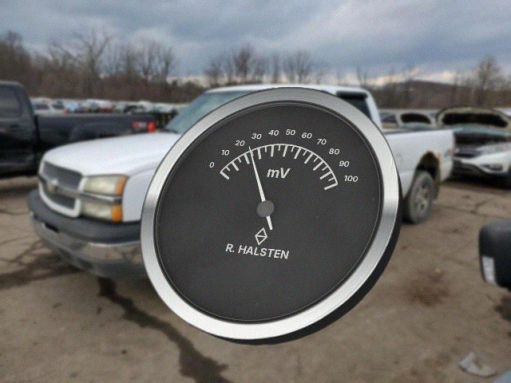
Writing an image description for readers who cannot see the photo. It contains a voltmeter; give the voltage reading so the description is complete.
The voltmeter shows 25 mV
